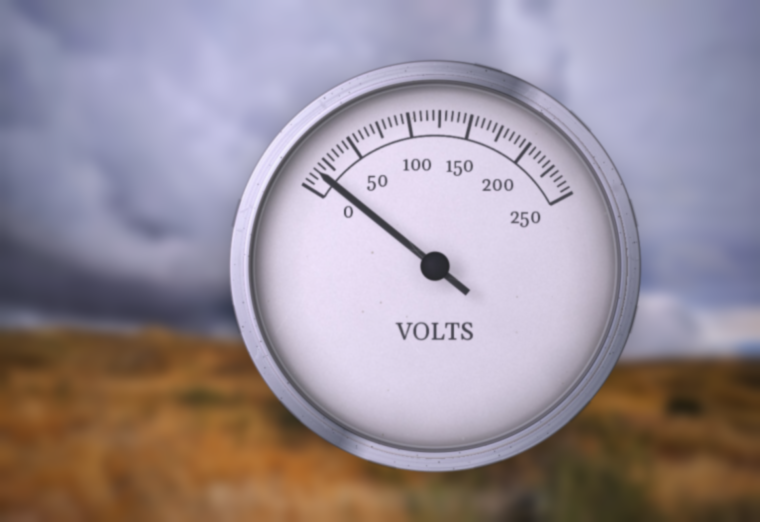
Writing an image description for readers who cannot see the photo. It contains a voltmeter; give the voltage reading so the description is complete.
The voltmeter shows 15 V
